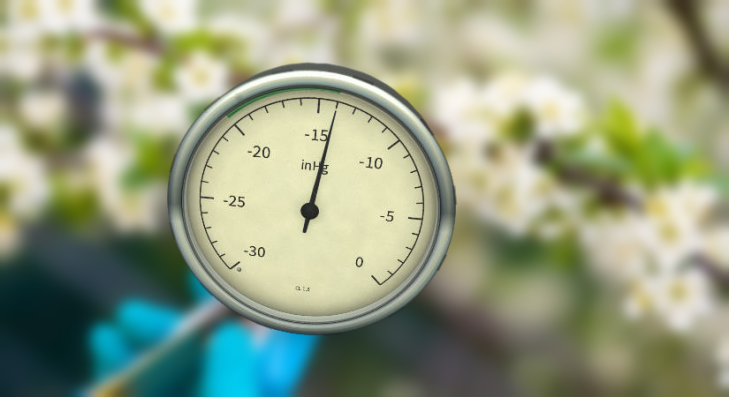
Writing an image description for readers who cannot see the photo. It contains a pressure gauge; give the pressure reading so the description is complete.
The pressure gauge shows -14 inHg
